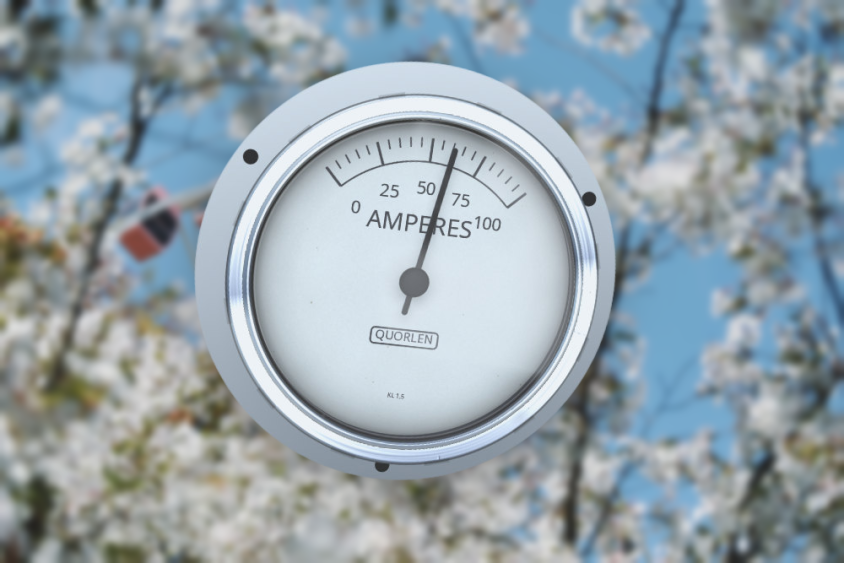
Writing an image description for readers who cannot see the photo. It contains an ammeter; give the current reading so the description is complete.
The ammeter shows 60 A
